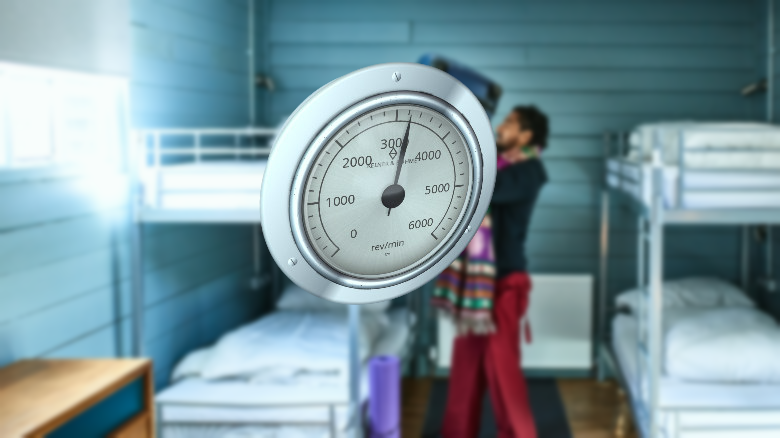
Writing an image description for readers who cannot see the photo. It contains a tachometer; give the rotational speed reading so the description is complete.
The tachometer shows 3200 rpm
